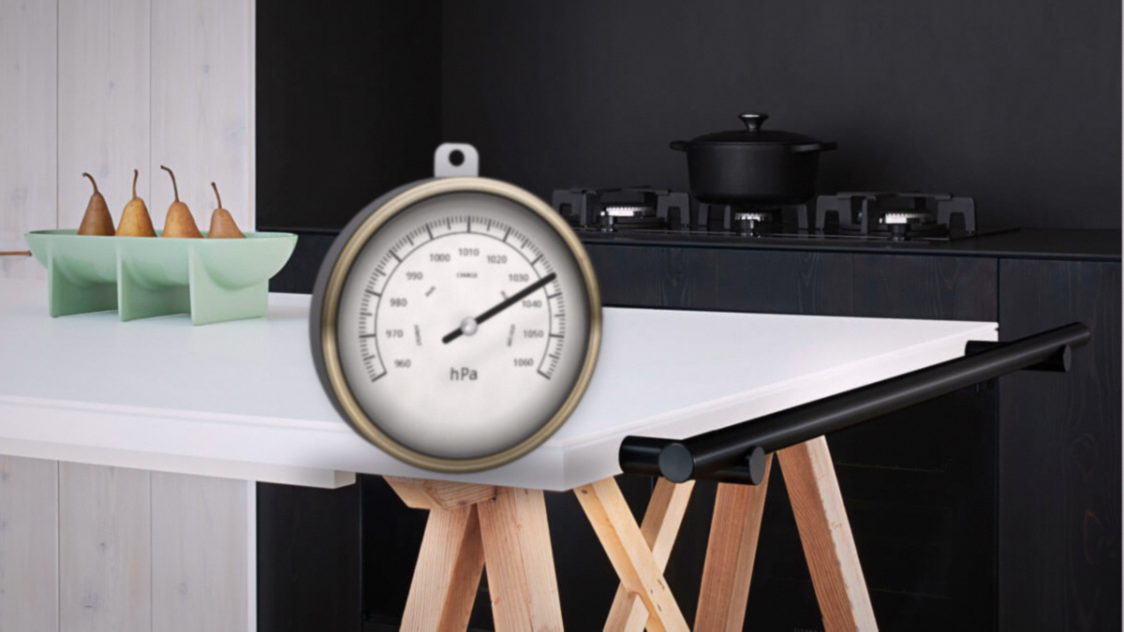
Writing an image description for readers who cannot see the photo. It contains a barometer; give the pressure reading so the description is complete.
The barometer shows 1035 hPa
